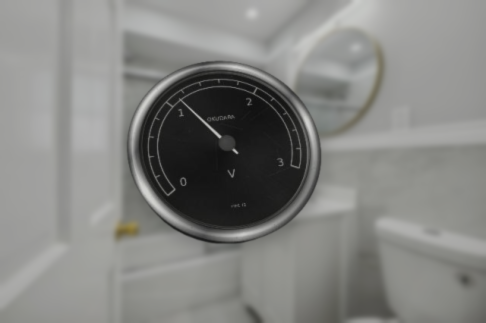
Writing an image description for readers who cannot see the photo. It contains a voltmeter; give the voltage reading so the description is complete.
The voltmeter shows 1.1 V
